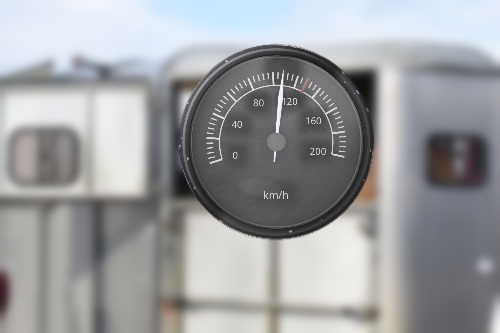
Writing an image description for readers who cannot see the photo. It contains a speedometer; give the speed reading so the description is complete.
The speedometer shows 108 km/h
